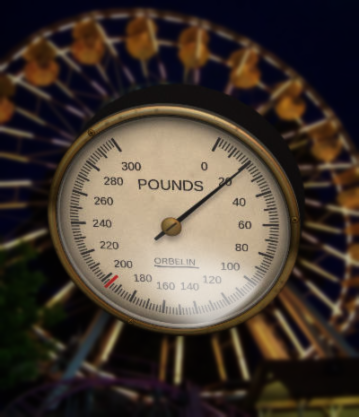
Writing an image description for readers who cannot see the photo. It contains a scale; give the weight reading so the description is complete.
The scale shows 20 lb
